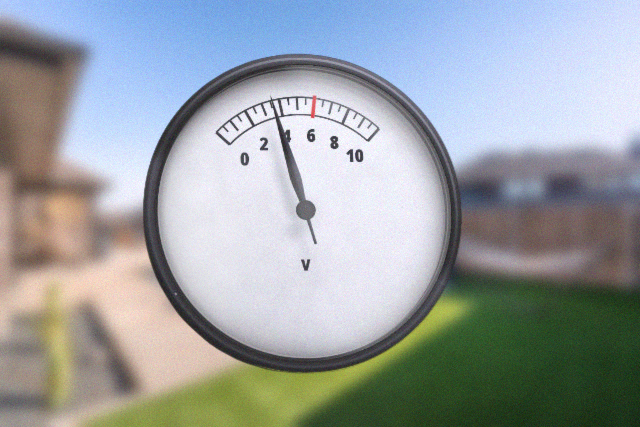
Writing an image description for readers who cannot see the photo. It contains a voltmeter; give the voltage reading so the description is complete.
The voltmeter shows 3.5 V
